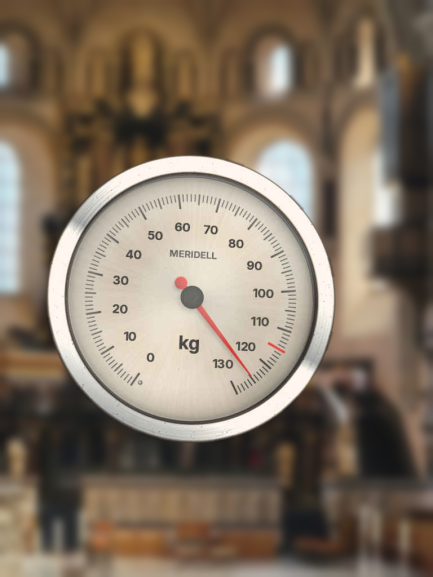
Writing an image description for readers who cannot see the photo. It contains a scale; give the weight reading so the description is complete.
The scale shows 125 kg
